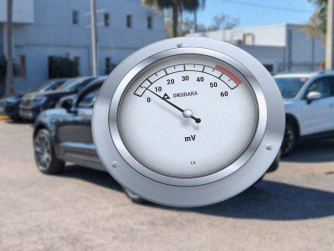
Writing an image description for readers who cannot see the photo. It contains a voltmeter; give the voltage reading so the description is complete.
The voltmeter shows 5 mV
